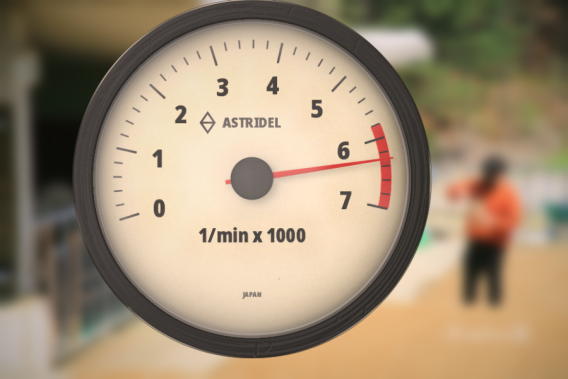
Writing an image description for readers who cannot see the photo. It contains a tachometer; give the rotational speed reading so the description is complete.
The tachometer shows 6300 rpm
